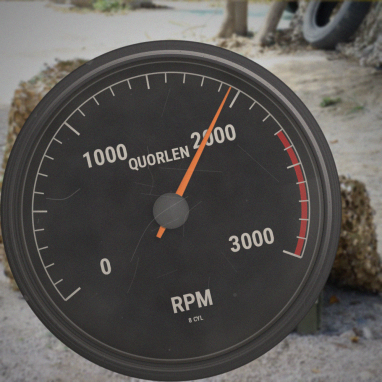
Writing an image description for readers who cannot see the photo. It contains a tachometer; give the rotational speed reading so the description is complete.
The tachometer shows 1950 rpm
